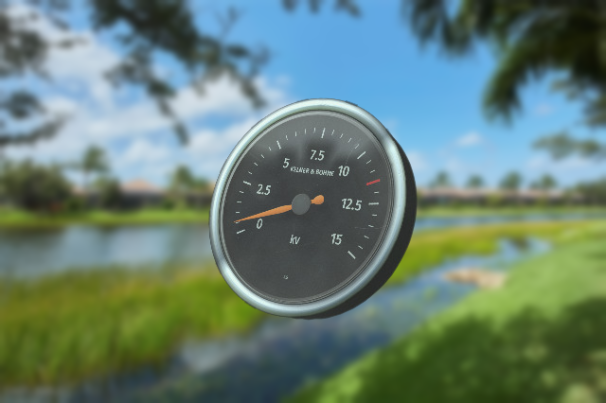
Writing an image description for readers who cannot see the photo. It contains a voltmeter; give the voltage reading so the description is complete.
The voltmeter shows 0.5 kV
